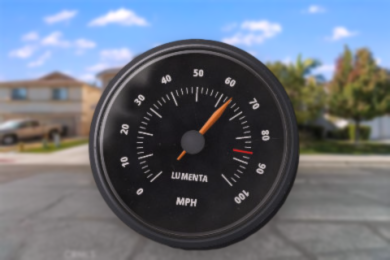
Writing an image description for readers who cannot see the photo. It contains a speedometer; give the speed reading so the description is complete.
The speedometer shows 64 mph
